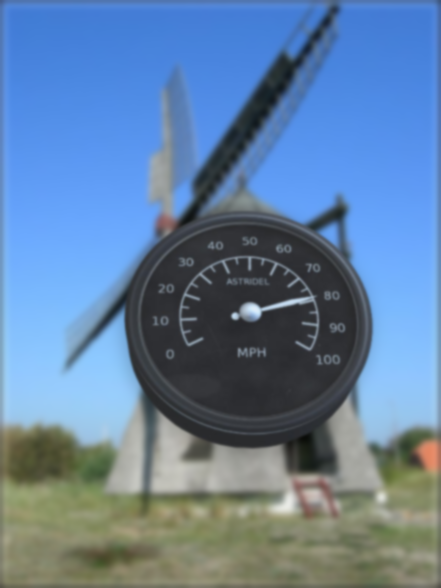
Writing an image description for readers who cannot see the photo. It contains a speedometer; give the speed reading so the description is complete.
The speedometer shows 80 mph
